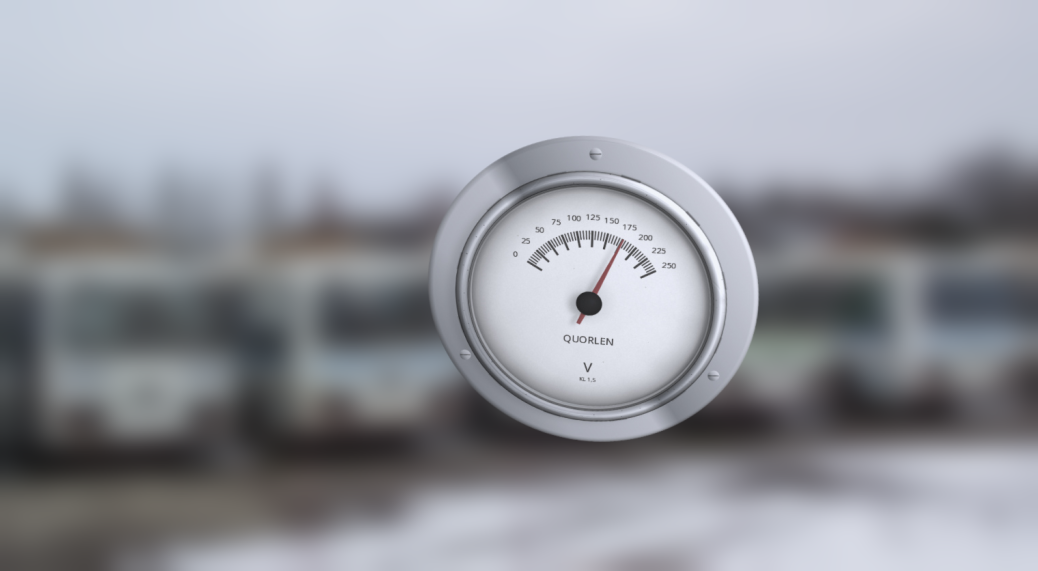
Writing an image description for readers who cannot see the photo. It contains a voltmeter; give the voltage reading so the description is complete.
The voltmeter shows 175 V
